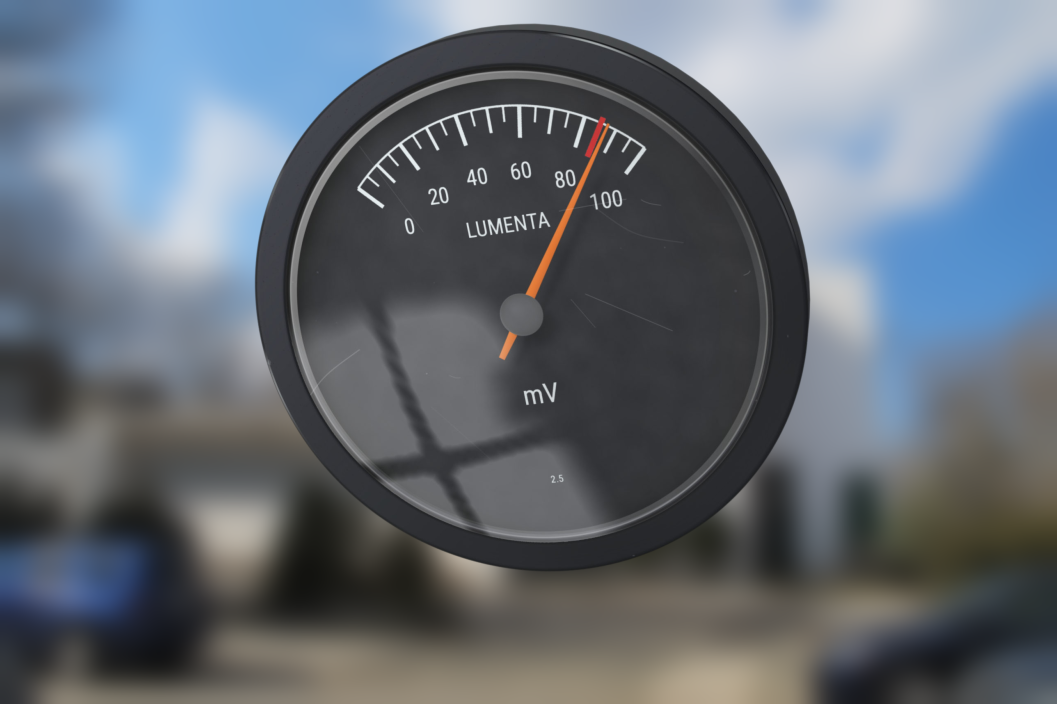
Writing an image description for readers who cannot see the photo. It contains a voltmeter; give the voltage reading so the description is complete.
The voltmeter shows 87.5 mV
